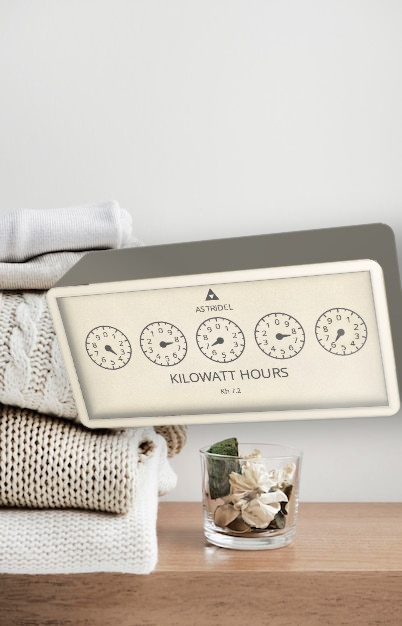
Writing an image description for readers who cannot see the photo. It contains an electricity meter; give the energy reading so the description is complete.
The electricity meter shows 37676 kWh
